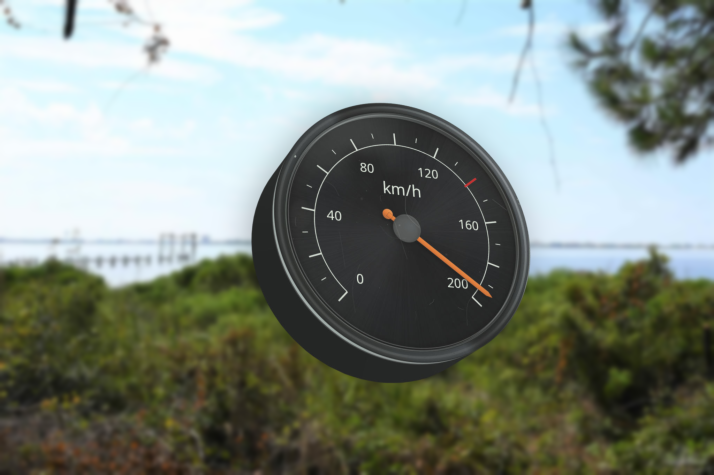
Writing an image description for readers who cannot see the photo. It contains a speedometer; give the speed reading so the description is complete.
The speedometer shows 195 km/h
